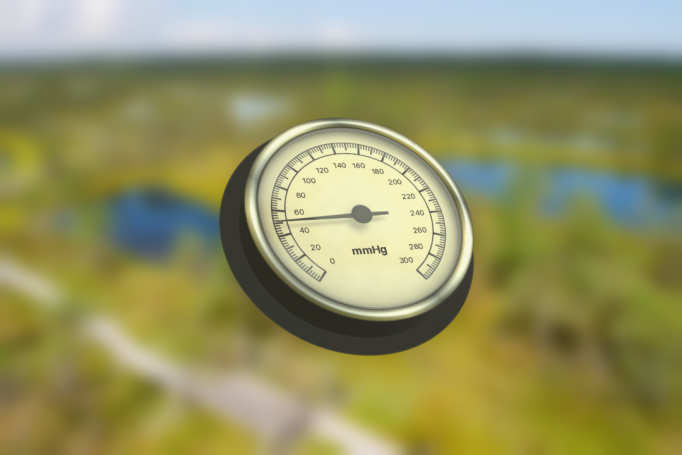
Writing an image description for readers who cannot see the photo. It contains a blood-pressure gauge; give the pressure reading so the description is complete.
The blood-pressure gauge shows 50 mmHg
